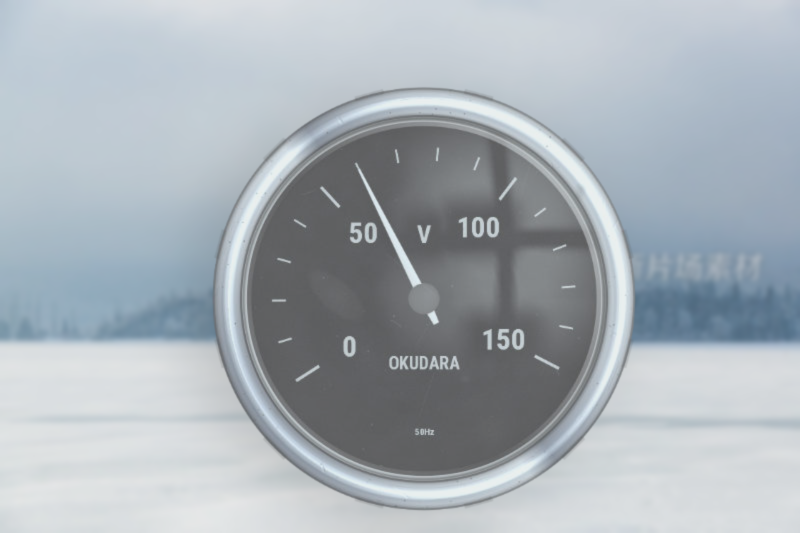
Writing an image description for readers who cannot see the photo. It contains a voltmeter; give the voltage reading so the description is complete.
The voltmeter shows 60 V
